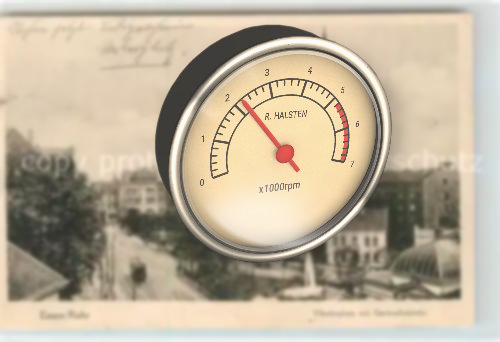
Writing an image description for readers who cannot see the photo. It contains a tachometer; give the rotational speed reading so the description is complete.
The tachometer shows 2200 rpm
